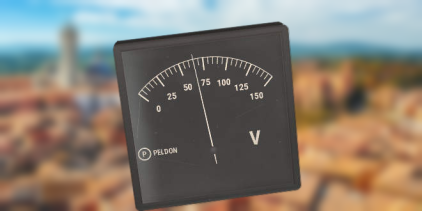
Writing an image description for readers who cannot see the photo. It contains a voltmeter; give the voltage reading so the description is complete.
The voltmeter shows 65 V
